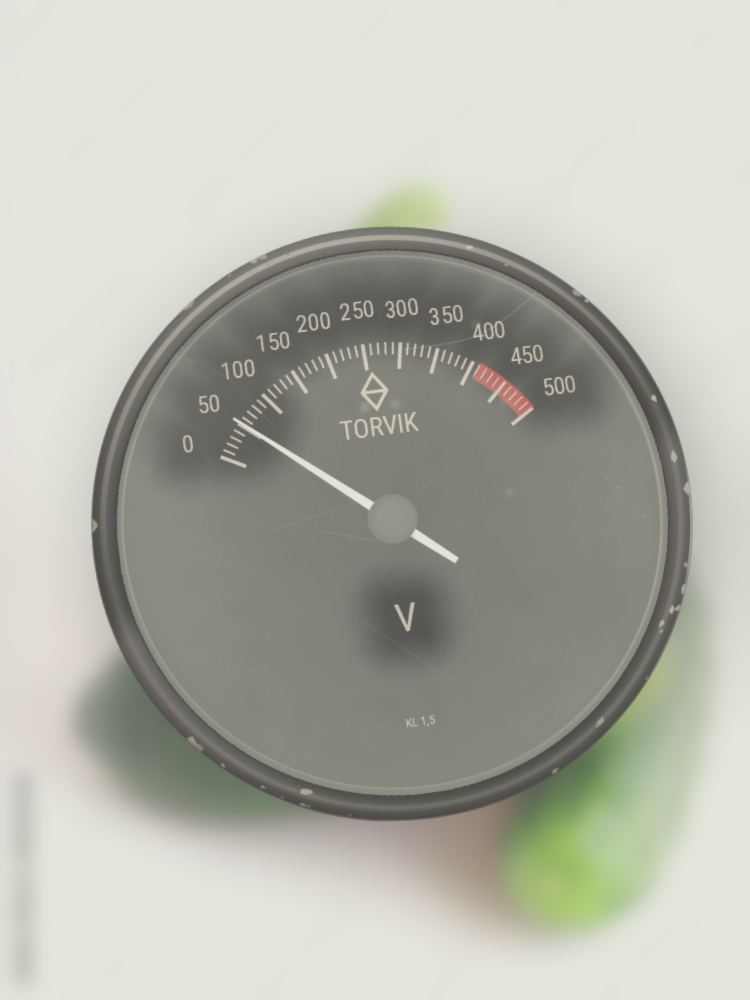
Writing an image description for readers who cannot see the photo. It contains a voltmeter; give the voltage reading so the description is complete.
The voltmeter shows 50 V
